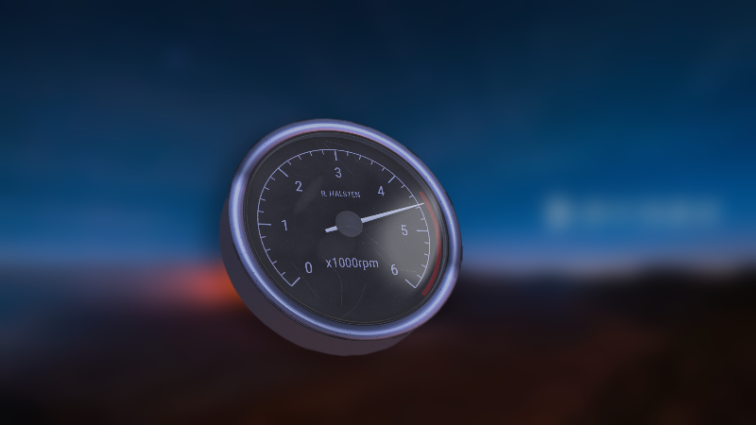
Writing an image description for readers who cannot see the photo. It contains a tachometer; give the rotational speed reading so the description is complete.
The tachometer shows 4600 rpm
